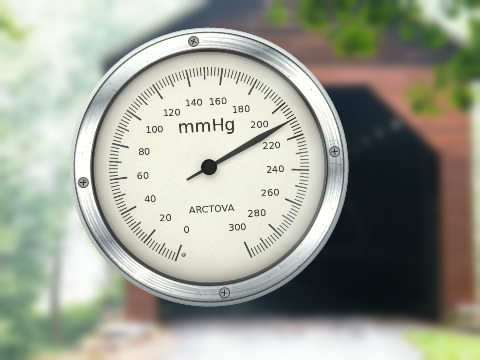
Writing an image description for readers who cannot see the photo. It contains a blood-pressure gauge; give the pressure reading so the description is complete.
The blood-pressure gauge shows 210 mmHg
